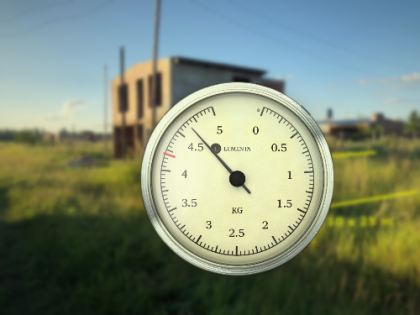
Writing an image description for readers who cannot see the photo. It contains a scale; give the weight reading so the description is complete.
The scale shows 4.65 kg
